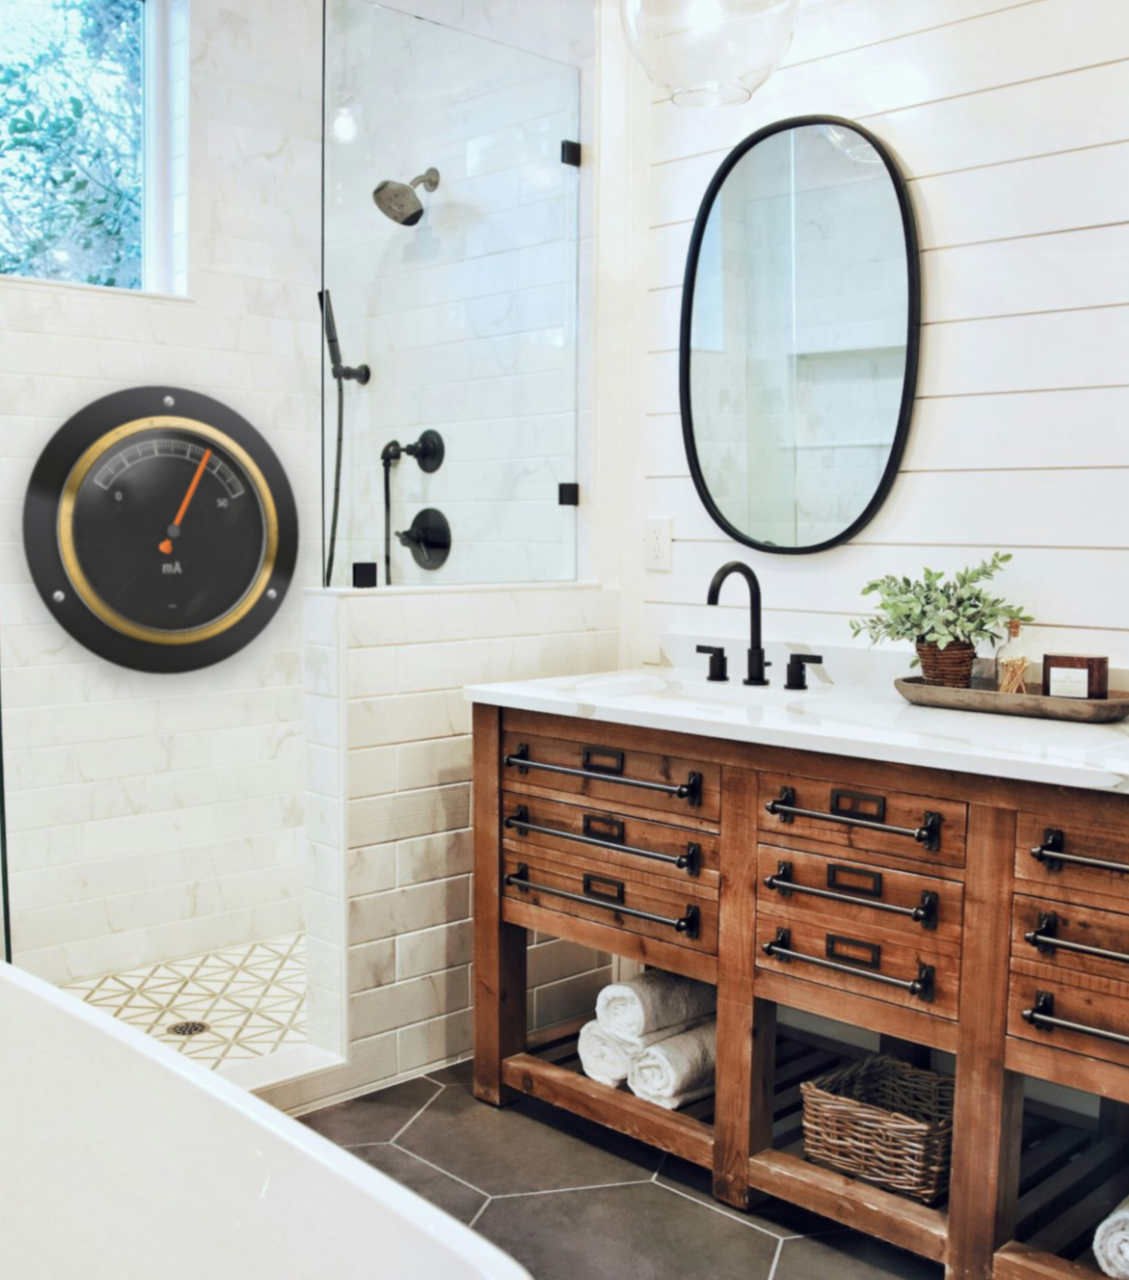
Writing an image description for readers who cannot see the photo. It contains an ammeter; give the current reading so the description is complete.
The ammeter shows 35 mA
